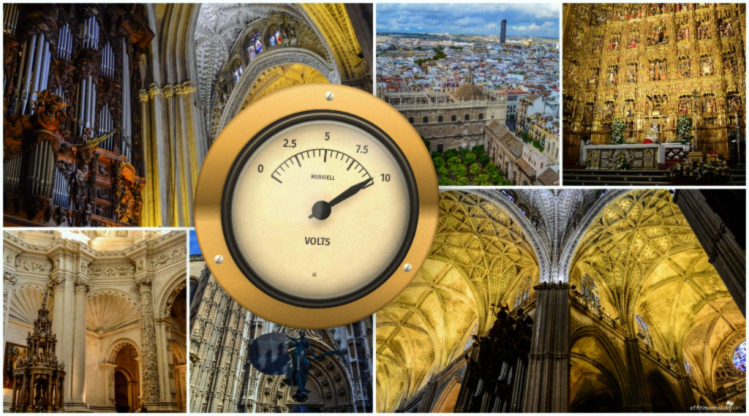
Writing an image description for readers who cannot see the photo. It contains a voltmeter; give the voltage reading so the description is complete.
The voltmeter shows 9.5 V
